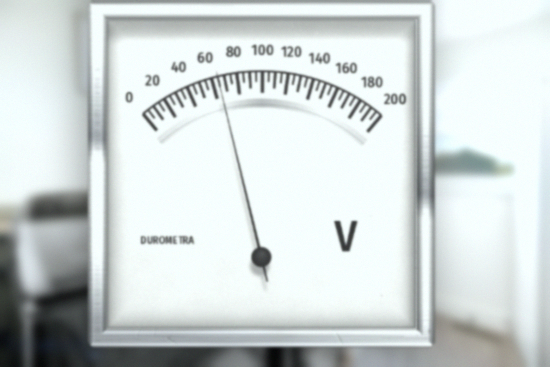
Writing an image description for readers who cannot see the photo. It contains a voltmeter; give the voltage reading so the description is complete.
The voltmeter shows 65 V
